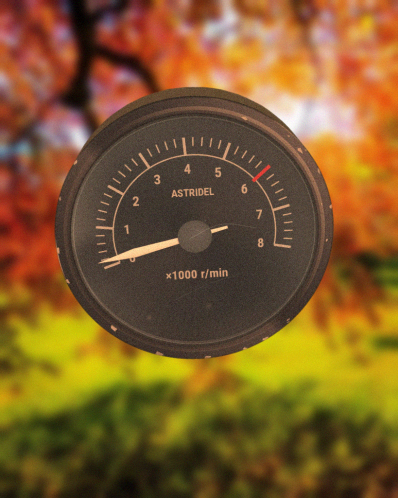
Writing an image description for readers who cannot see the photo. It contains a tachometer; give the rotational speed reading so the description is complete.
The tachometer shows 200 rpm
